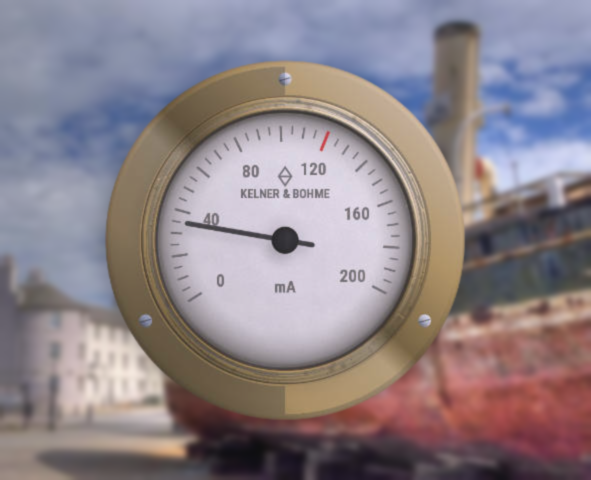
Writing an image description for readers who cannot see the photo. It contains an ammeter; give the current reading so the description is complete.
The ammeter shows 35 mA
